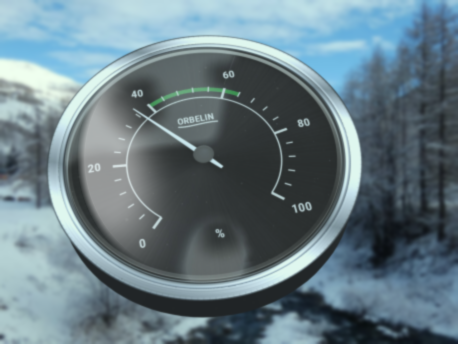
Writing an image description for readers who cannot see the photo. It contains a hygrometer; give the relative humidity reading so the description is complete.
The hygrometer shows 36 %
